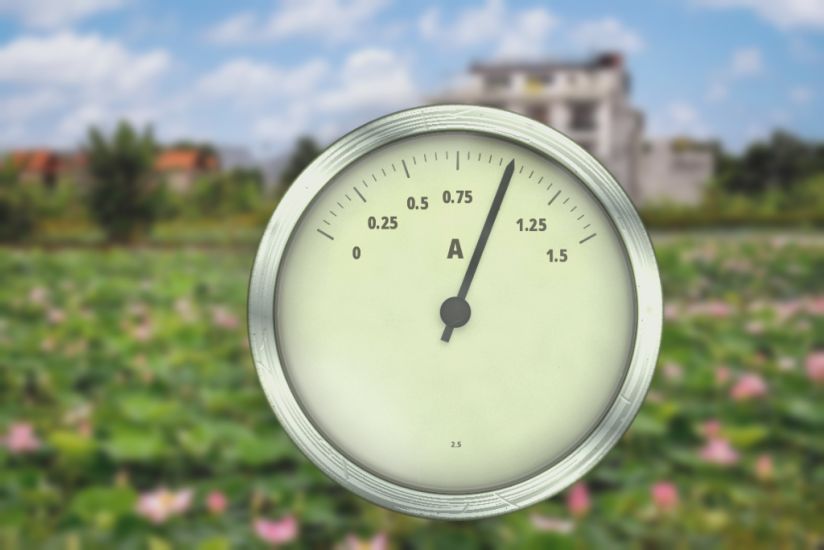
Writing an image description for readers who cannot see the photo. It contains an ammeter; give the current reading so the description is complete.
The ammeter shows 1 A
